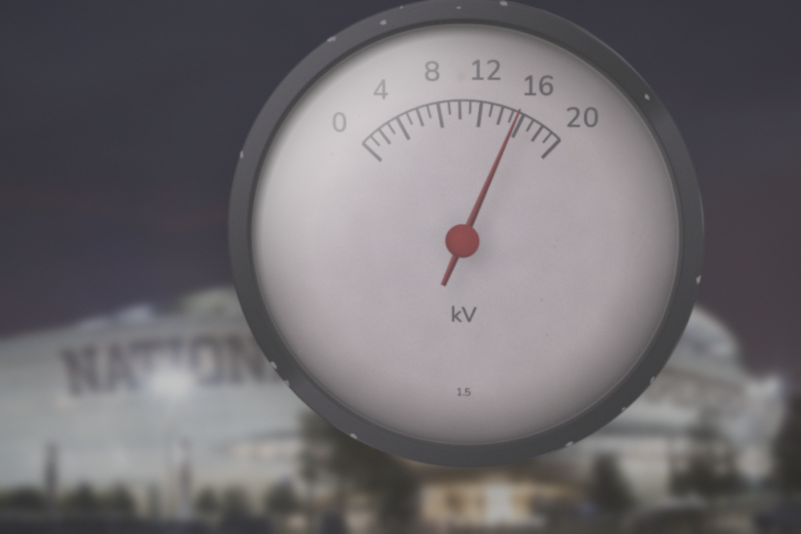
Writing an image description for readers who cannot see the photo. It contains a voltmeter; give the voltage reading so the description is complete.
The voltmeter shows 15.5 kV
